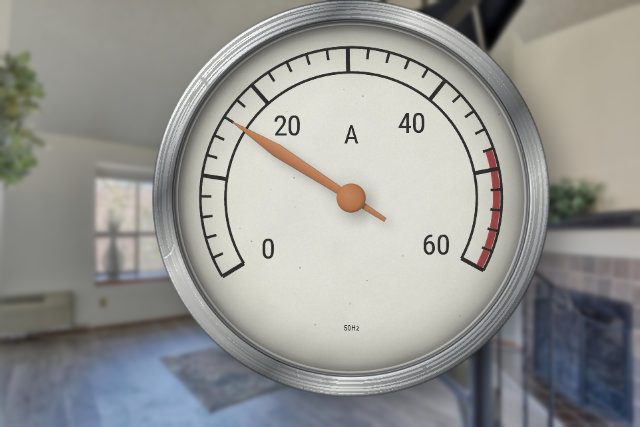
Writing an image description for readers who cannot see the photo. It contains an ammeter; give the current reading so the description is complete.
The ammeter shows 16 A
